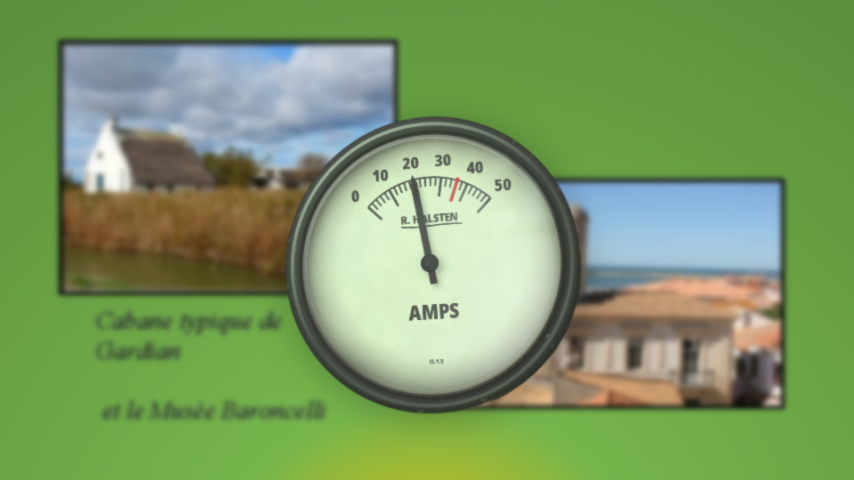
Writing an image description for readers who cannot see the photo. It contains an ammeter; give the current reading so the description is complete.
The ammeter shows 20 A
